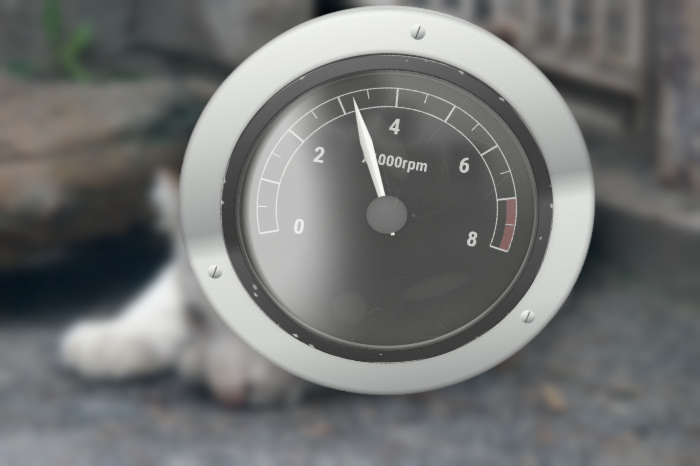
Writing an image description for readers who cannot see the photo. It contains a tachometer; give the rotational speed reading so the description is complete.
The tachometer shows 3250 rpm
